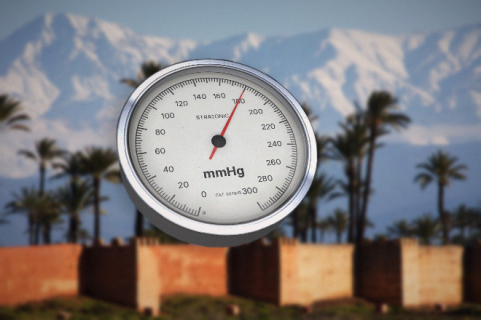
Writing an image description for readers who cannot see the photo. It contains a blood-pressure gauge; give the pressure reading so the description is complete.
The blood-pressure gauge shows 180 mmHg
